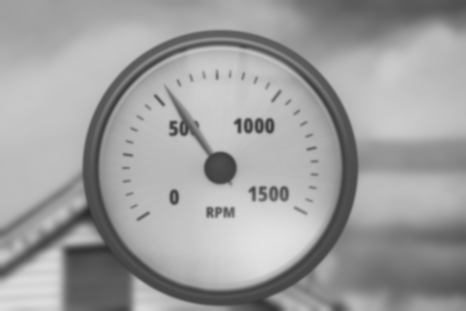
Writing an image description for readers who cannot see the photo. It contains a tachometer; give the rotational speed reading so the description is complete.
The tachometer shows 550 rpm
